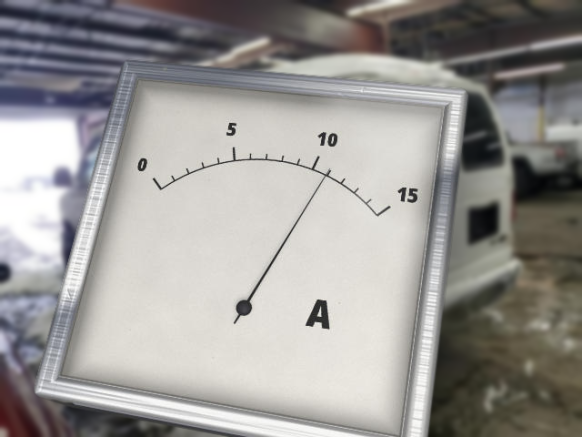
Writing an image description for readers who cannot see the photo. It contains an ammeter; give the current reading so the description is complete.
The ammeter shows 11 A
